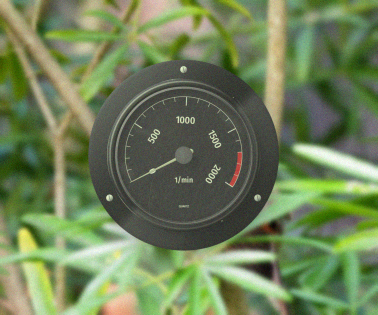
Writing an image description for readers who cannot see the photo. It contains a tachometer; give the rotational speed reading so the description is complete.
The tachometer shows 0 rpm
